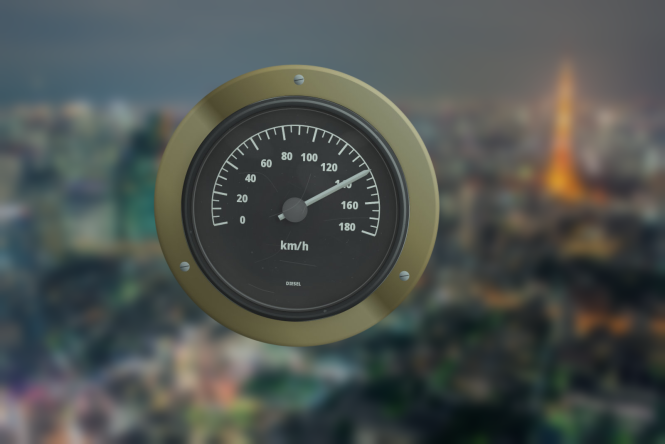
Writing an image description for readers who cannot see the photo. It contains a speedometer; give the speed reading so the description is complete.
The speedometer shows 140 km/h
